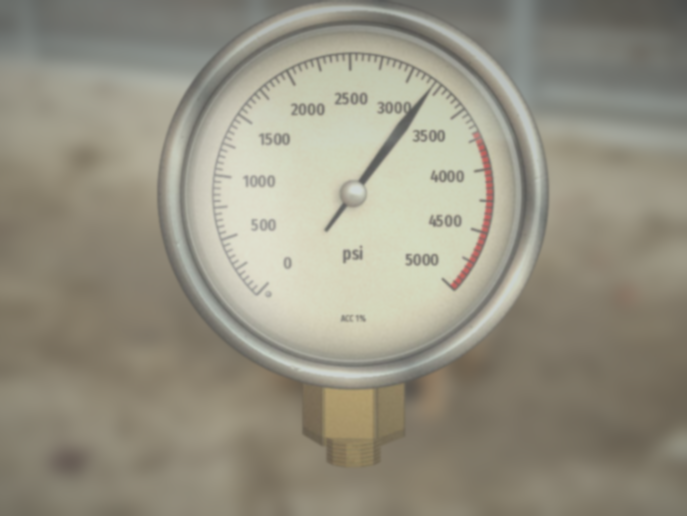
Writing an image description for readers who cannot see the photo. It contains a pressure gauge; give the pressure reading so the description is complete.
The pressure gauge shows 3200 psi
